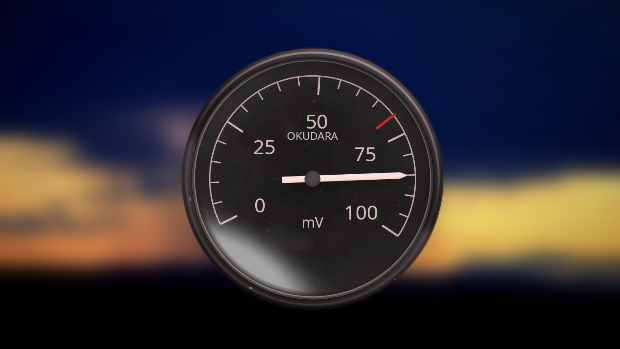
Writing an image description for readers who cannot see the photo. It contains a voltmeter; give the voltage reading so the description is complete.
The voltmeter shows 85 mV
